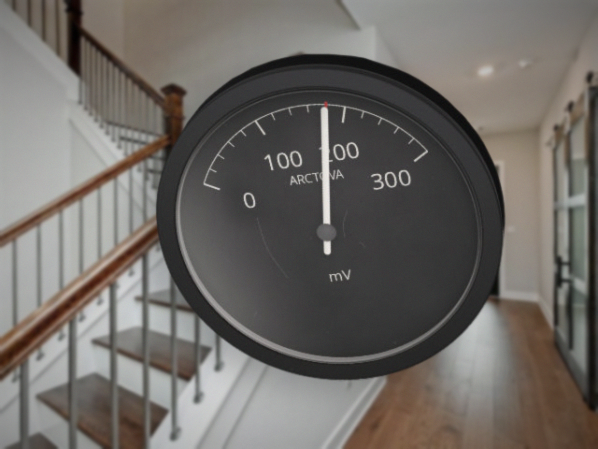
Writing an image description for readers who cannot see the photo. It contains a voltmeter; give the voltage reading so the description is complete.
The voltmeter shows 180 mV
